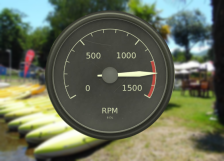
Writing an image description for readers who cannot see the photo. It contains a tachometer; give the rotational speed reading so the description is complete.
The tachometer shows 1300 rpm
